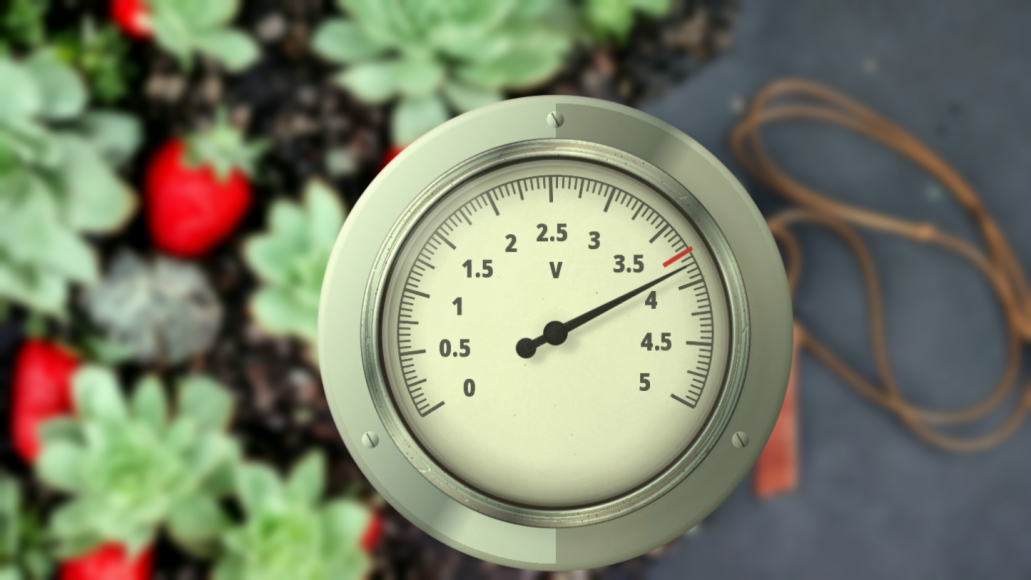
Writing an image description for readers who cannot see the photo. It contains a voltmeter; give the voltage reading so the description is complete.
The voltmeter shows 3.85 V
